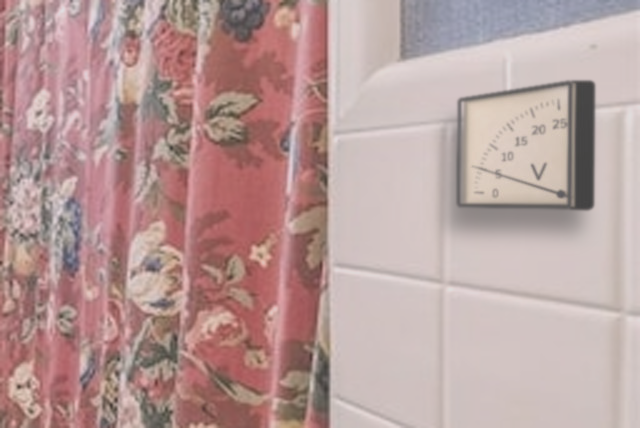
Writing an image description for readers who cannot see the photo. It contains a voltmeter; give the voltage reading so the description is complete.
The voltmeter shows 5 V
